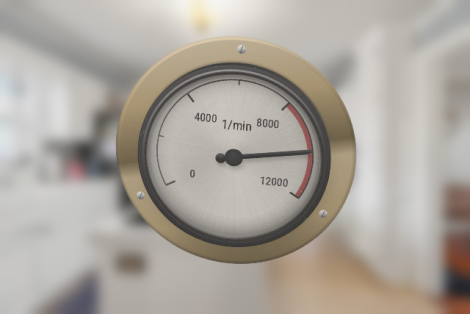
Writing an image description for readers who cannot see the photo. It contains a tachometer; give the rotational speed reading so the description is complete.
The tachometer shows 10000 rpm
